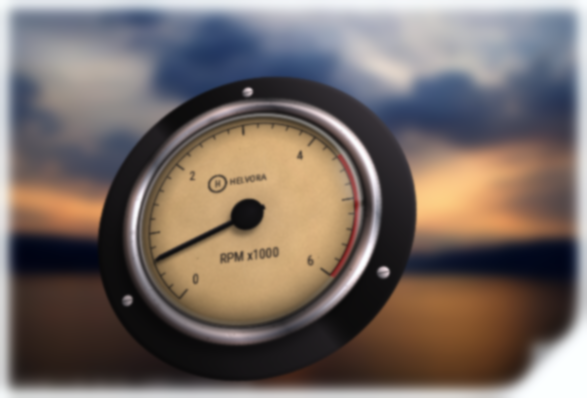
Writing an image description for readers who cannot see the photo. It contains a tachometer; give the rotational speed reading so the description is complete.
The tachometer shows 600 rpm
